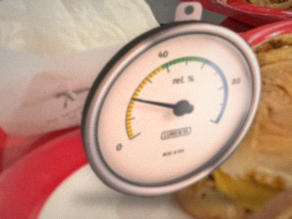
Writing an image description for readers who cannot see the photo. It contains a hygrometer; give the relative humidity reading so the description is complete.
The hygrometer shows 20 %
